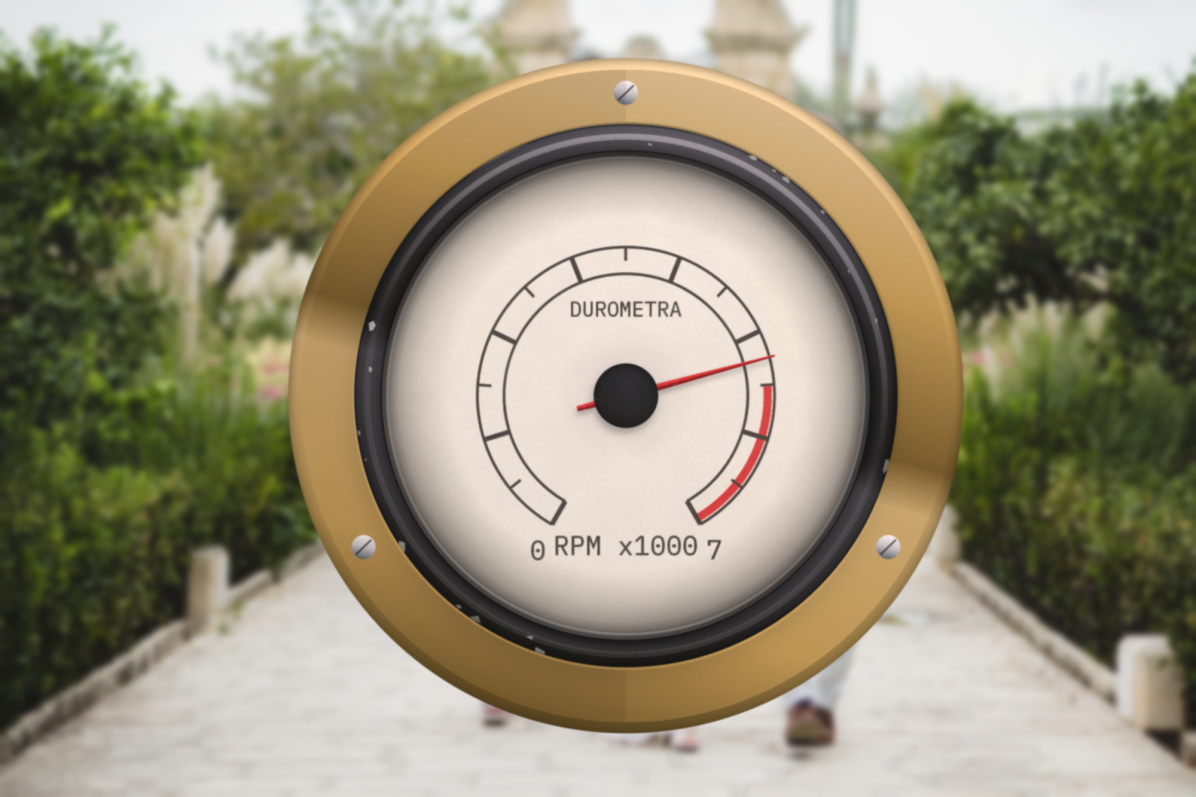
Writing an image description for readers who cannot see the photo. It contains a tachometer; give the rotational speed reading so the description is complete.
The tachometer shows 5250 rpm
